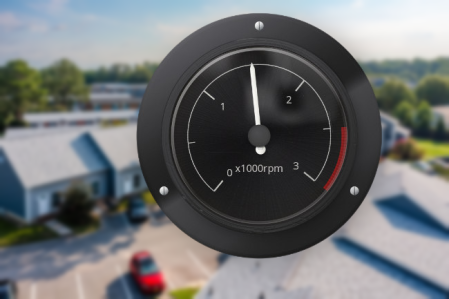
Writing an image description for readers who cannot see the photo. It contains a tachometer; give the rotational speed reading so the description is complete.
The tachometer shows 1500 rpm
